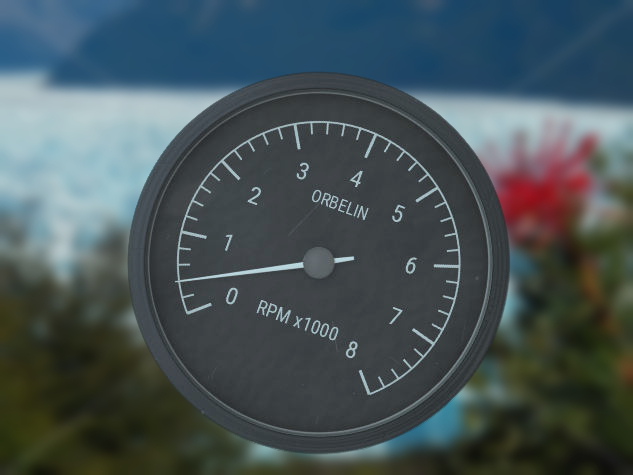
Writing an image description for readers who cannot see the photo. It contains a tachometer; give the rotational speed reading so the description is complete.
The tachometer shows 400 rpm
